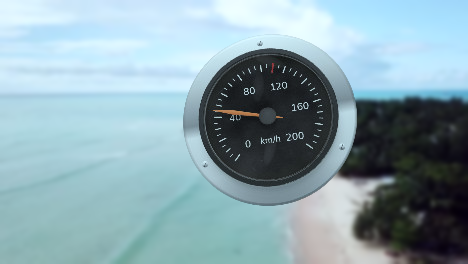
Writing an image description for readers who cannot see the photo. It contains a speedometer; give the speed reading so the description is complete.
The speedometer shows 45 km/h
